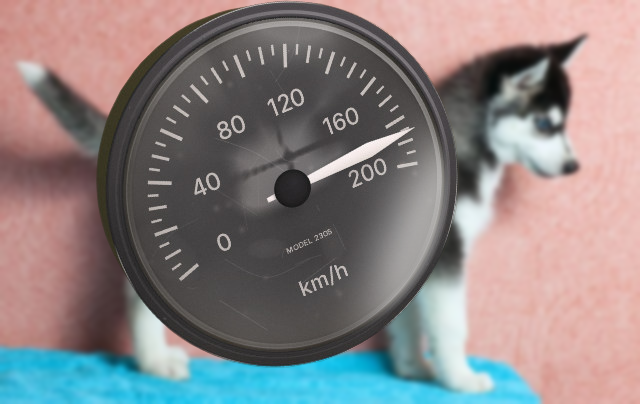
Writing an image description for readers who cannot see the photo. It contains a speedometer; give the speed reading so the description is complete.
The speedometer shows 185 km/h
